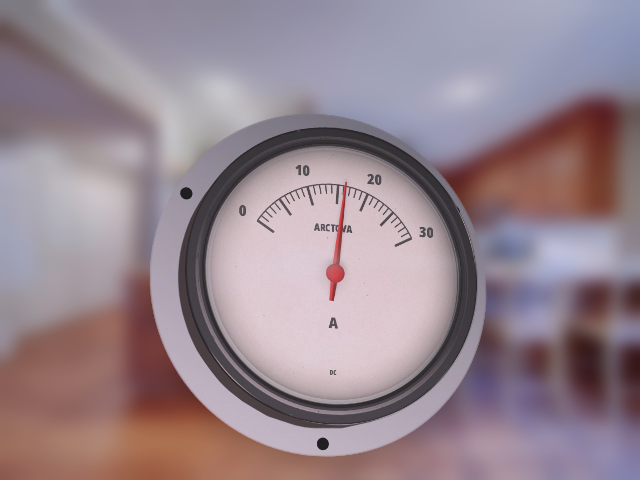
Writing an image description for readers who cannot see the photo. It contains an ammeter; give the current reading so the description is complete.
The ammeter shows 16 A
